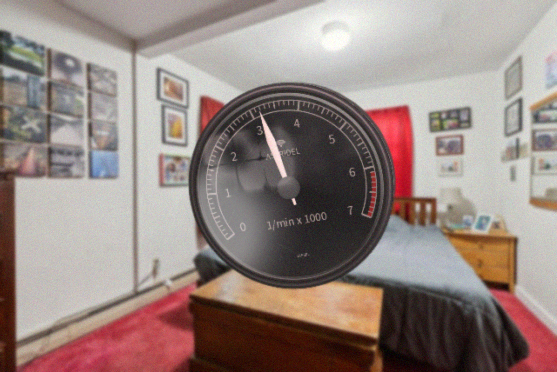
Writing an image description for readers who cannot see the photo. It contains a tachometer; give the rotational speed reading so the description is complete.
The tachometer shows 3200 rpm
